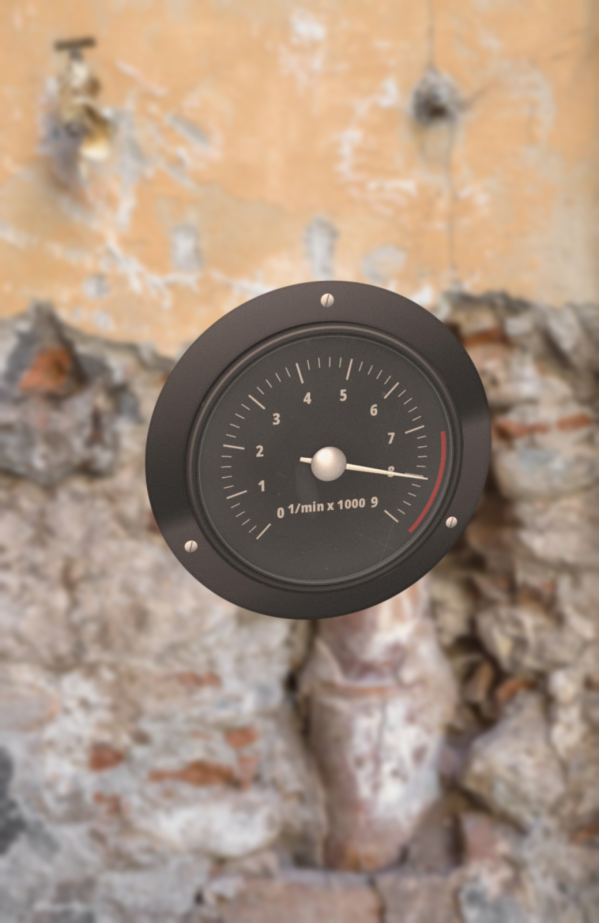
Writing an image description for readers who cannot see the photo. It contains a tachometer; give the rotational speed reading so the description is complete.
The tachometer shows 8000 rpm
